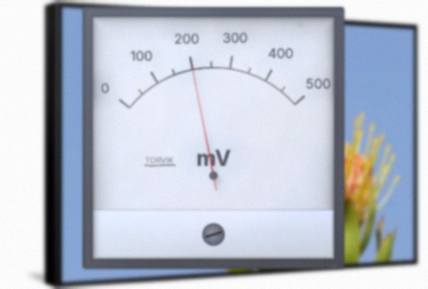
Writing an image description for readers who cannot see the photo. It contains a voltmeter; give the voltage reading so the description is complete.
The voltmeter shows 200 mV
